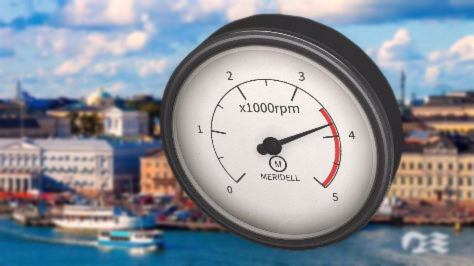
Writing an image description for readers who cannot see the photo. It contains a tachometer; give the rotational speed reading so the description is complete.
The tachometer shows 3750 rpm
